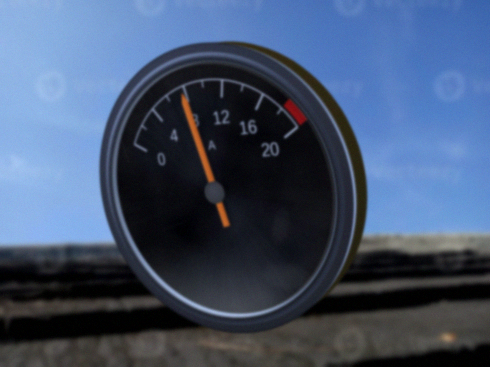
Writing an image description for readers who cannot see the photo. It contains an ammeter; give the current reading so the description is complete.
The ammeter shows 8 A
